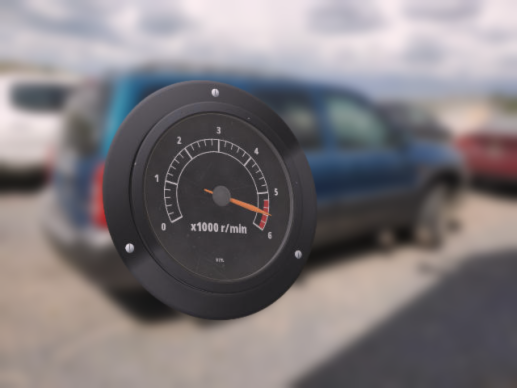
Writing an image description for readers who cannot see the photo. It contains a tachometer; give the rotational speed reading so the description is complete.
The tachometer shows 5600 rpm
